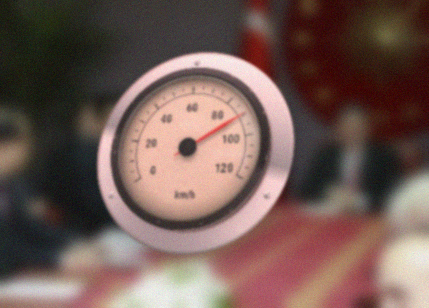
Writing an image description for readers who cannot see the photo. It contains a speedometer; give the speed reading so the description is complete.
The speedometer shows 90 km/h
